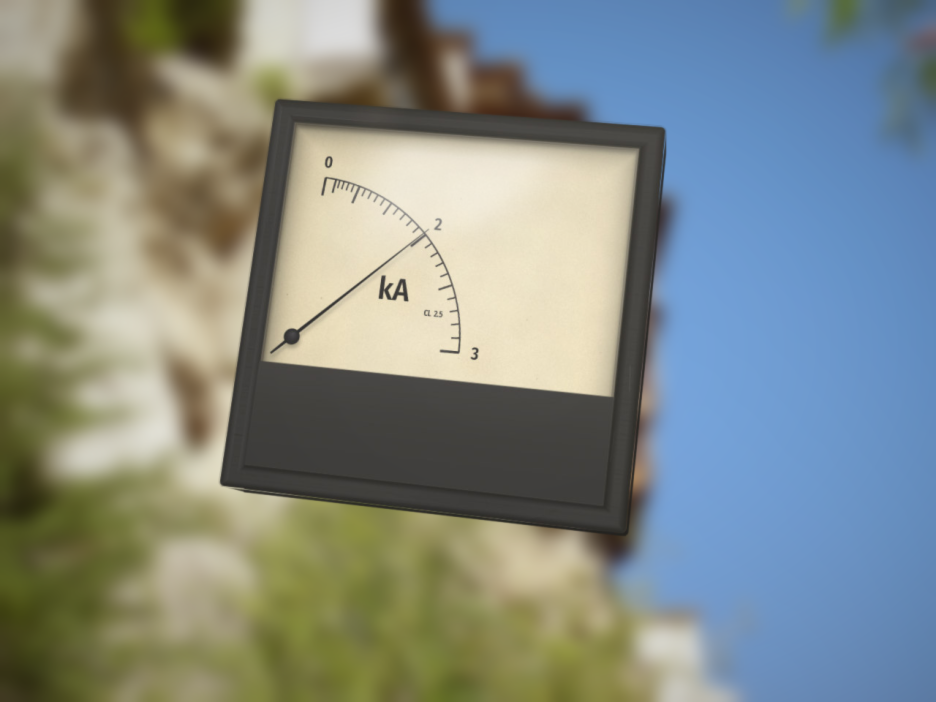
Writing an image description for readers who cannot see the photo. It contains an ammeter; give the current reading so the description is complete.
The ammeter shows 2 kA
